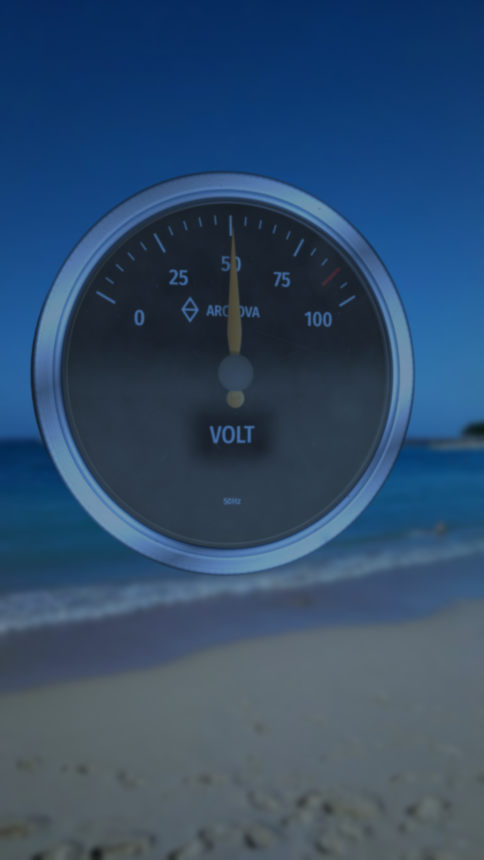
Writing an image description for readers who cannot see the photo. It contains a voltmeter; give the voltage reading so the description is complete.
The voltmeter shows 50 V
